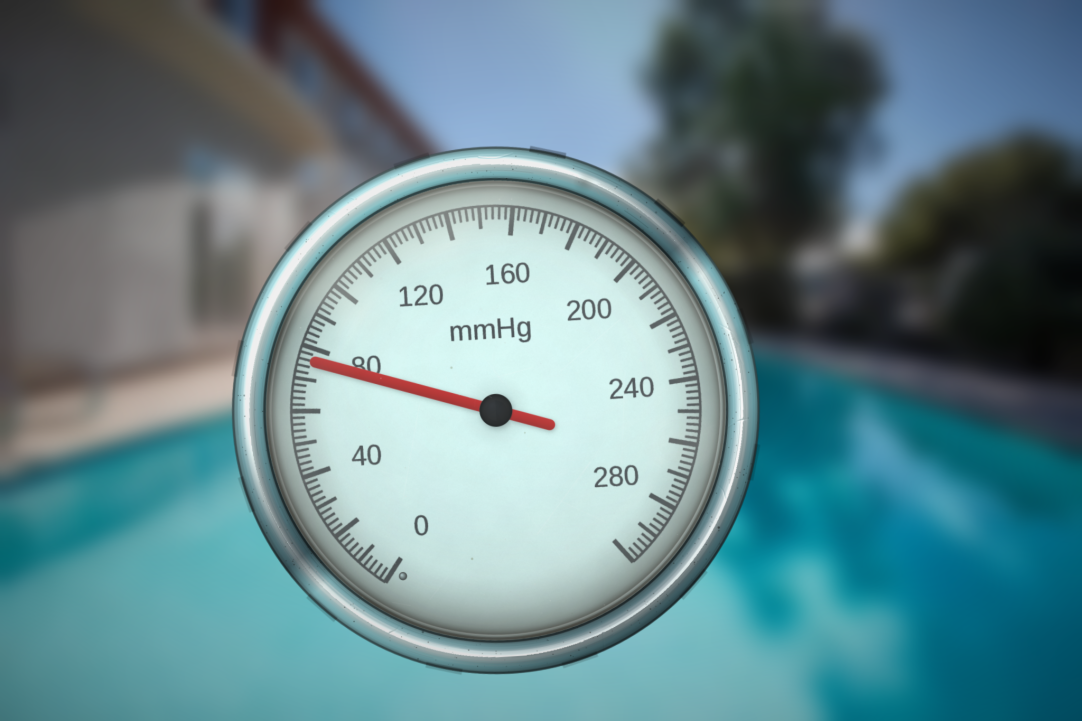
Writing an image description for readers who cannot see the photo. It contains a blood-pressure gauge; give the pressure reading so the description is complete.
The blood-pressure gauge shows 76 mmHg
